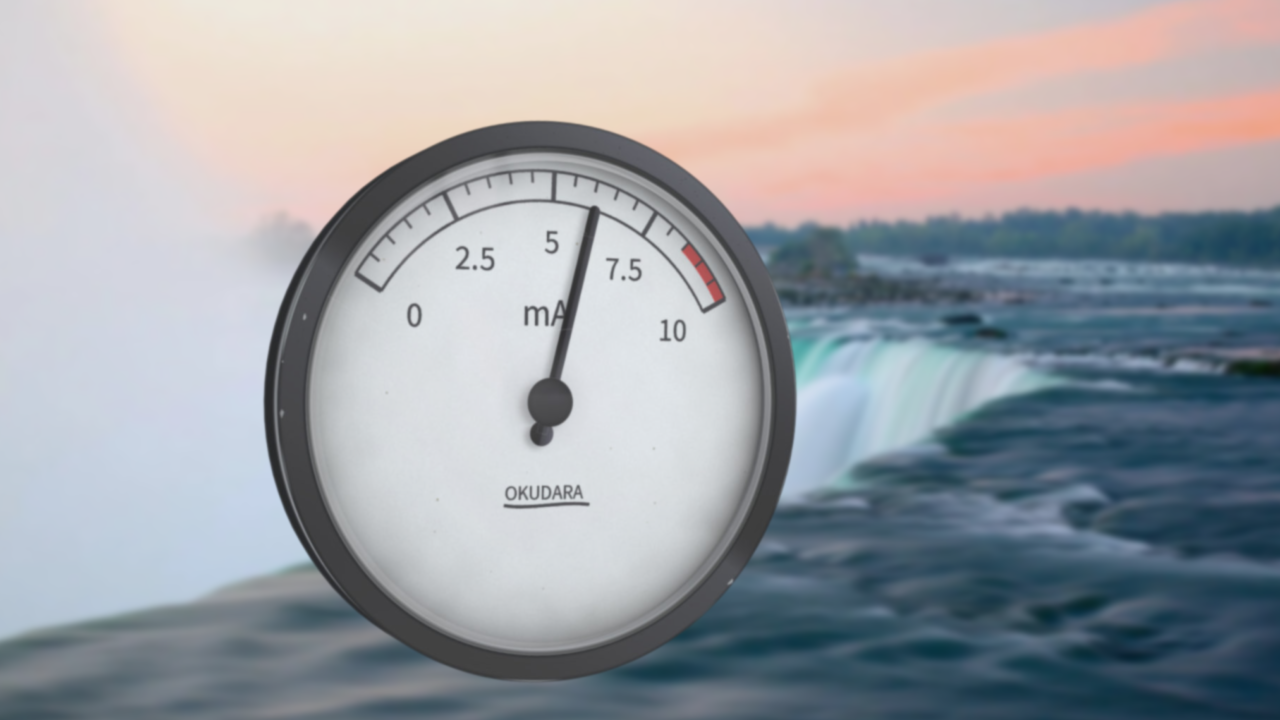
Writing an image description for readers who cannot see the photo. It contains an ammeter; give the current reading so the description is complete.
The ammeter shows 6 mA
